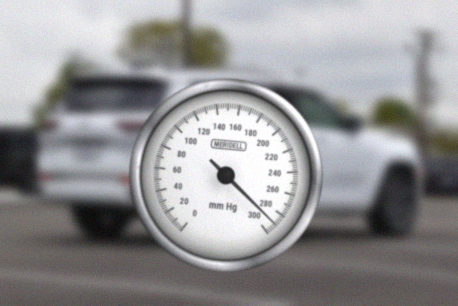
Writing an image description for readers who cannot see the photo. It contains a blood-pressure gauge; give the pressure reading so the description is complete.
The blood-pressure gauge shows 290 mmHg
